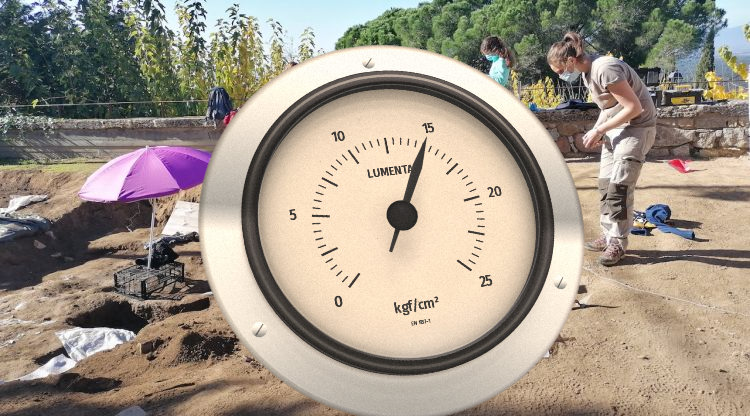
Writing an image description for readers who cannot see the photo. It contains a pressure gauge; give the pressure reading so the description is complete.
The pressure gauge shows 15 kg/cm²
